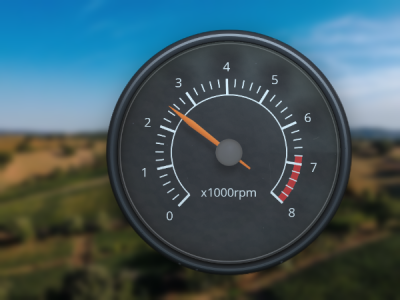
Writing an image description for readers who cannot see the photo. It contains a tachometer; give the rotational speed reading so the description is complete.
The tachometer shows 2500 rpm
